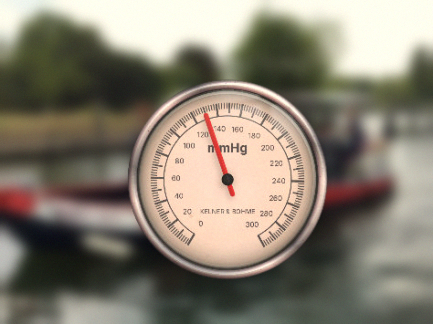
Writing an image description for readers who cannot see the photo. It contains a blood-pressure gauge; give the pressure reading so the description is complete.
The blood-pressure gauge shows 130 mmHg
